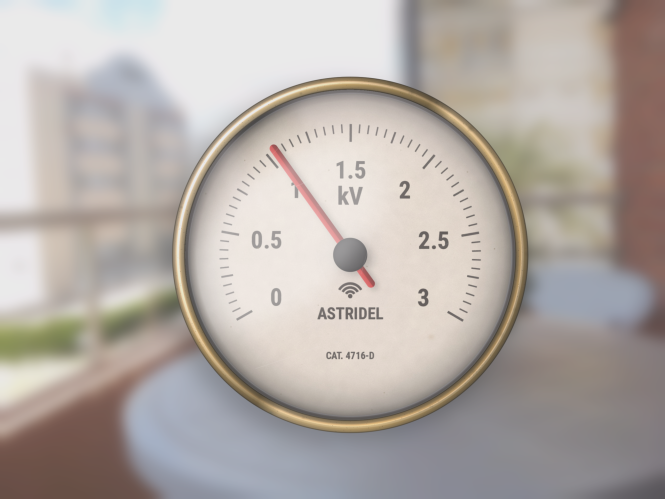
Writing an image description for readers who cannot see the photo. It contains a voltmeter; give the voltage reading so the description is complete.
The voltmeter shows 1.05 kV
